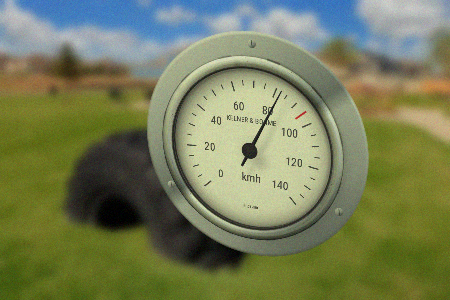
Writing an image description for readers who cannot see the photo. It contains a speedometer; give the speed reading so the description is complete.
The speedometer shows 82.5 km/h
